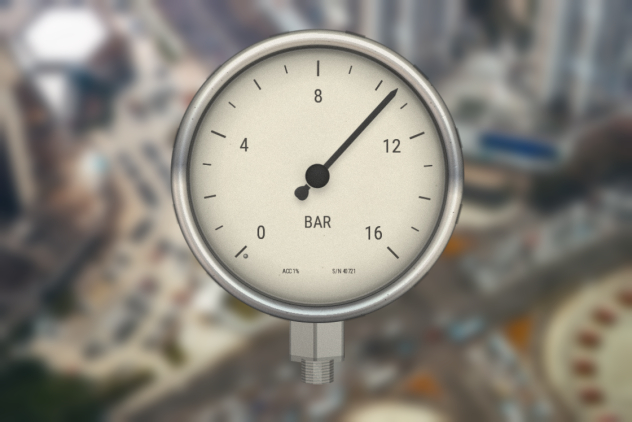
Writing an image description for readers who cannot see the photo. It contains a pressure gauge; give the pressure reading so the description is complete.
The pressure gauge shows 10.5 bar
